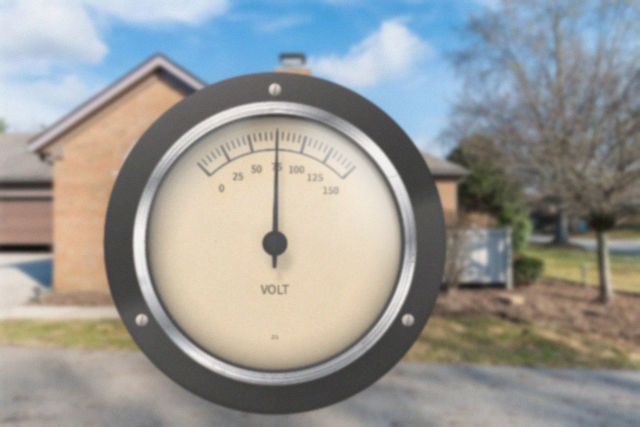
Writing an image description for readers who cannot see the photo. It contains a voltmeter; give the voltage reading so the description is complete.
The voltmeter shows 75 V
